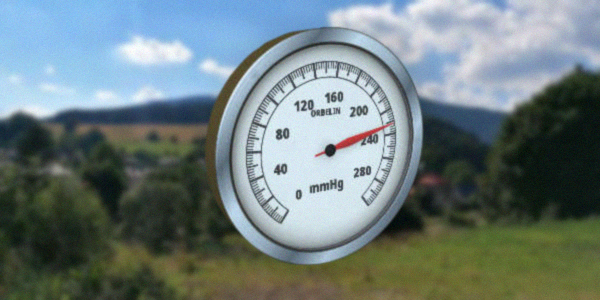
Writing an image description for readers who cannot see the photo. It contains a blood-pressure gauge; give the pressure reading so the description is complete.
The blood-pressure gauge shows 230 mmHg
